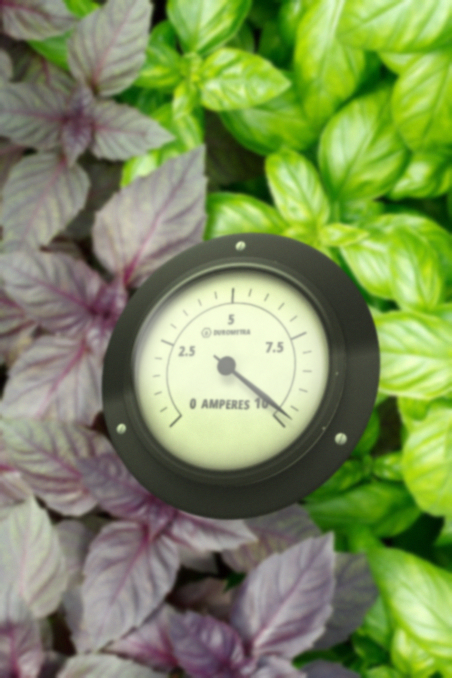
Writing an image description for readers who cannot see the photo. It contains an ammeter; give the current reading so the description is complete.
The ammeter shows 9.75 A
